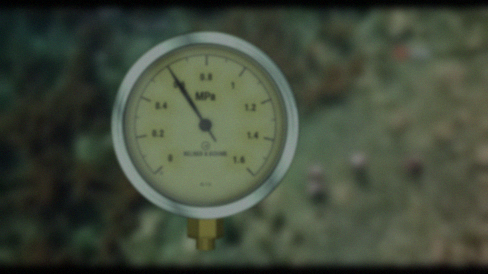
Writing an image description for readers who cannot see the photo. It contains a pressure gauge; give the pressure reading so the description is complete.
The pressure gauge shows 0.6 MPa
